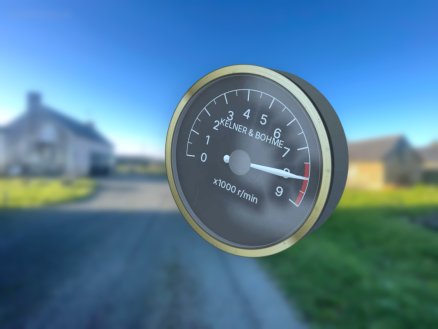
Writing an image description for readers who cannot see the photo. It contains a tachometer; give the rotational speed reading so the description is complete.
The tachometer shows 8000 rpm
